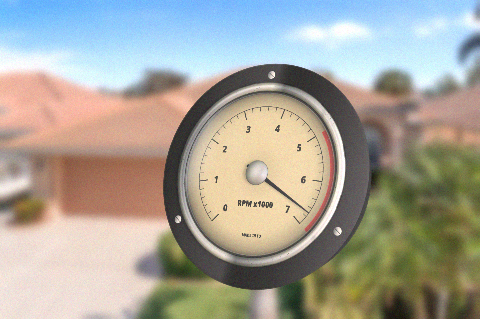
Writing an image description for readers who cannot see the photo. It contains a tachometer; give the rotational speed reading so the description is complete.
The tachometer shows 6700 rpm
